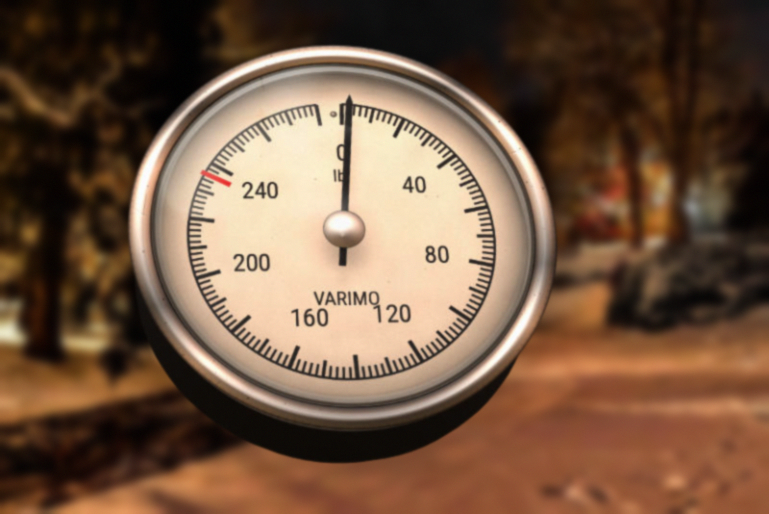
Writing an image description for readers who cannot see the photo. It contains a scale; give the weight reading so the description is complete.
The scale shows 2 lb
